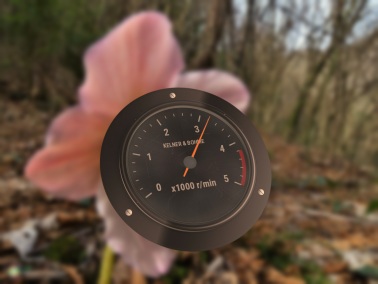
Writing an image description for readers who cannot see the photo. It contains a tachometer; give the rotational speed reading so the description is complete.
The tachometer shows 3200 rpm
